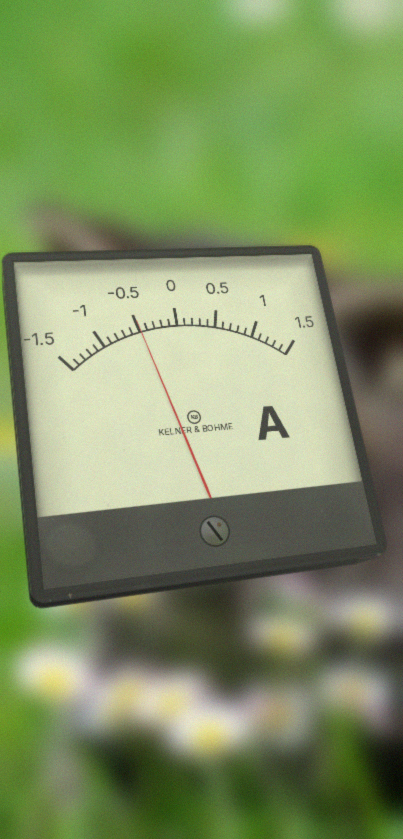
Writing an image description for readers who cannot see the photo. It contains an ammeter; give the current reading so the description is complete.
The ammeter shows -0.5 A
